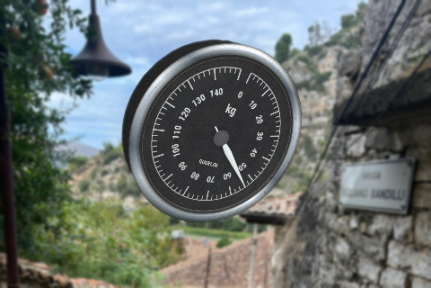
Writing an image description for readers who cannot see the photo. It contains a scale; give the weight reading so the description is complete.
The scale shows 54 kg
